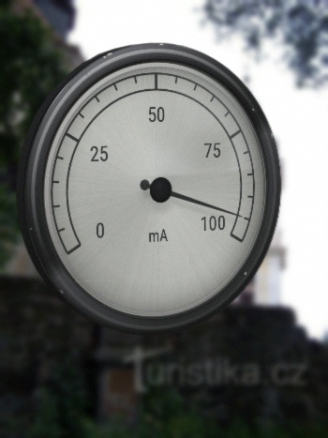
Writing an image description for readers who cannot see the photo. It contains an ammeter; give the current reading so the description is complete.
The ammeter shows 95 mA
